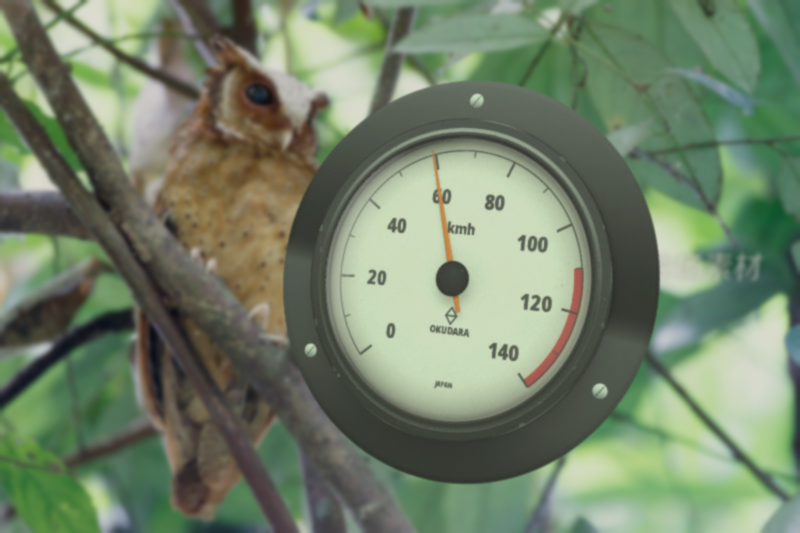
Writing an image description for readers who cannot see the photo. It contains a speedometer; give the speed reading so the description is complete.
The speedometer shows 60 km/h
